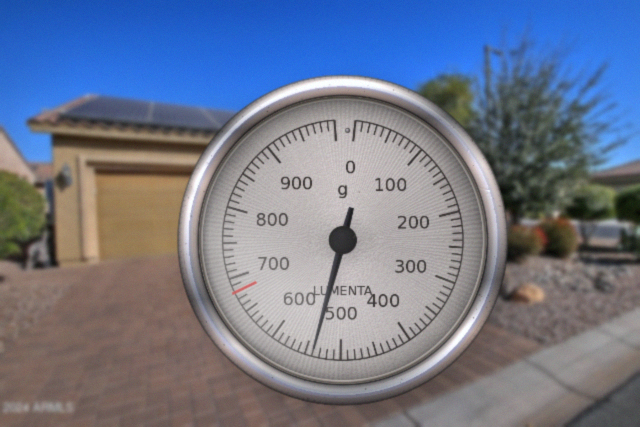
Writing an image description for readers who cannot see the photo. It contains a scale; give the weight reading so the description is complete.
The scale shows 540 g
